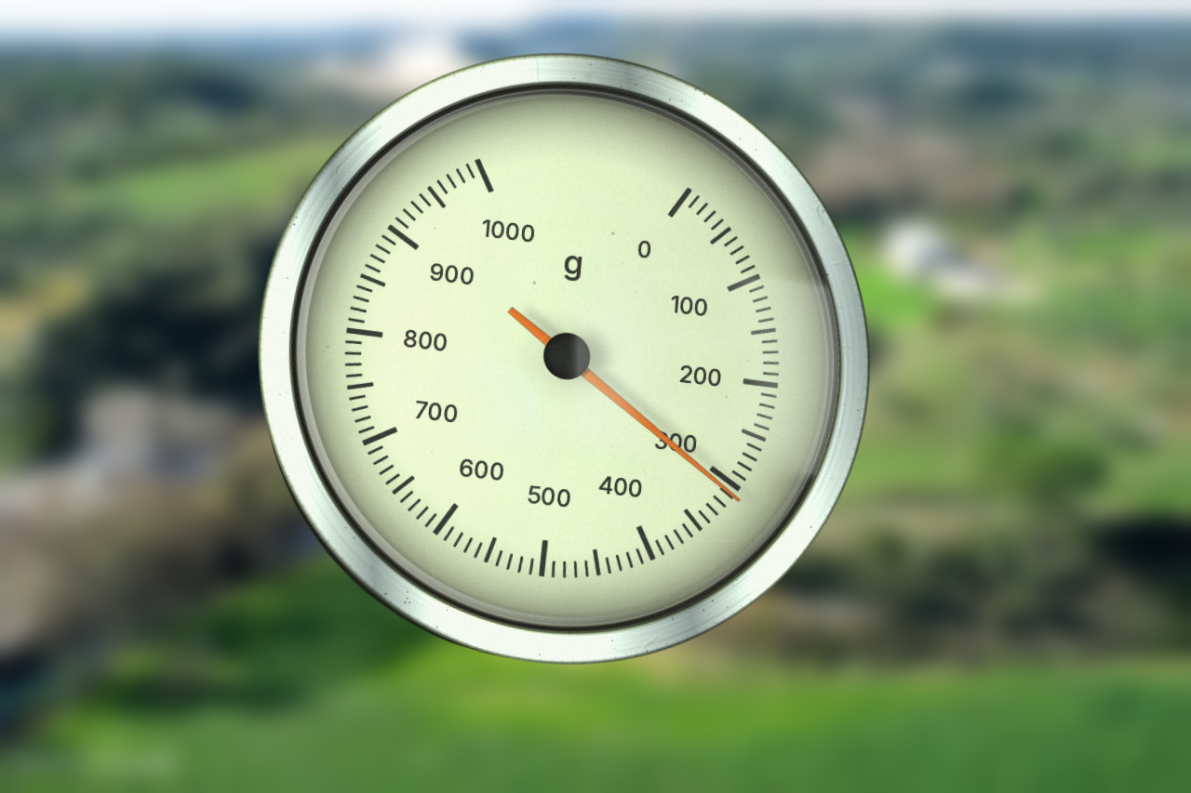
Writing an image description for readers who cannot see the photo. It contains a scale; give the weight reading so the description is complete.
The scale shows 310 g
